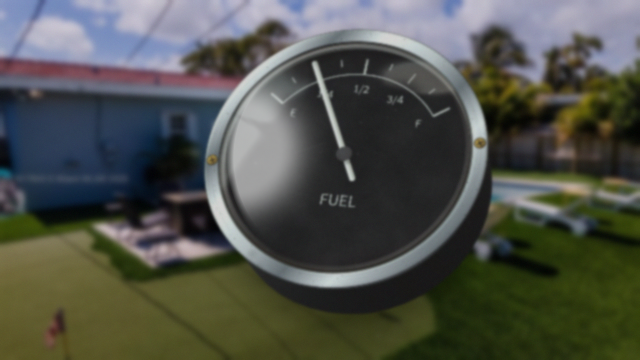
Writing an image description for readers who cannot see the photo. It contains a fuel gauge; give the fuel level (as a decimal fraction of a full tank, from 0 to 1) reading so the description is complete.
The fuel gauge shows 0.25
